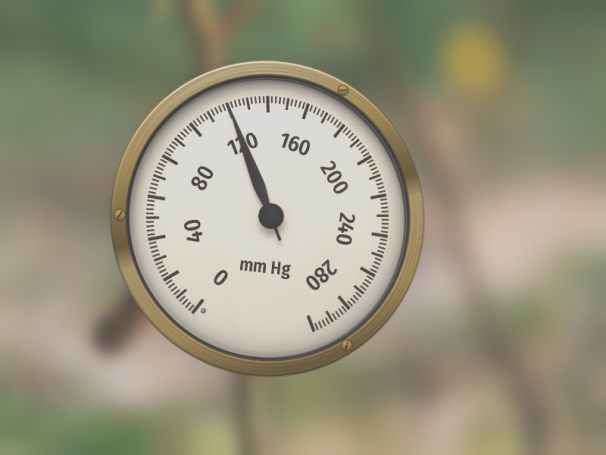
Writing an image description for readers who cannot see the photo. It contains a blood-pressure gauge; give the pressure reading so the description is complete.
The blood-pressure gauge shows 120 mmHg
